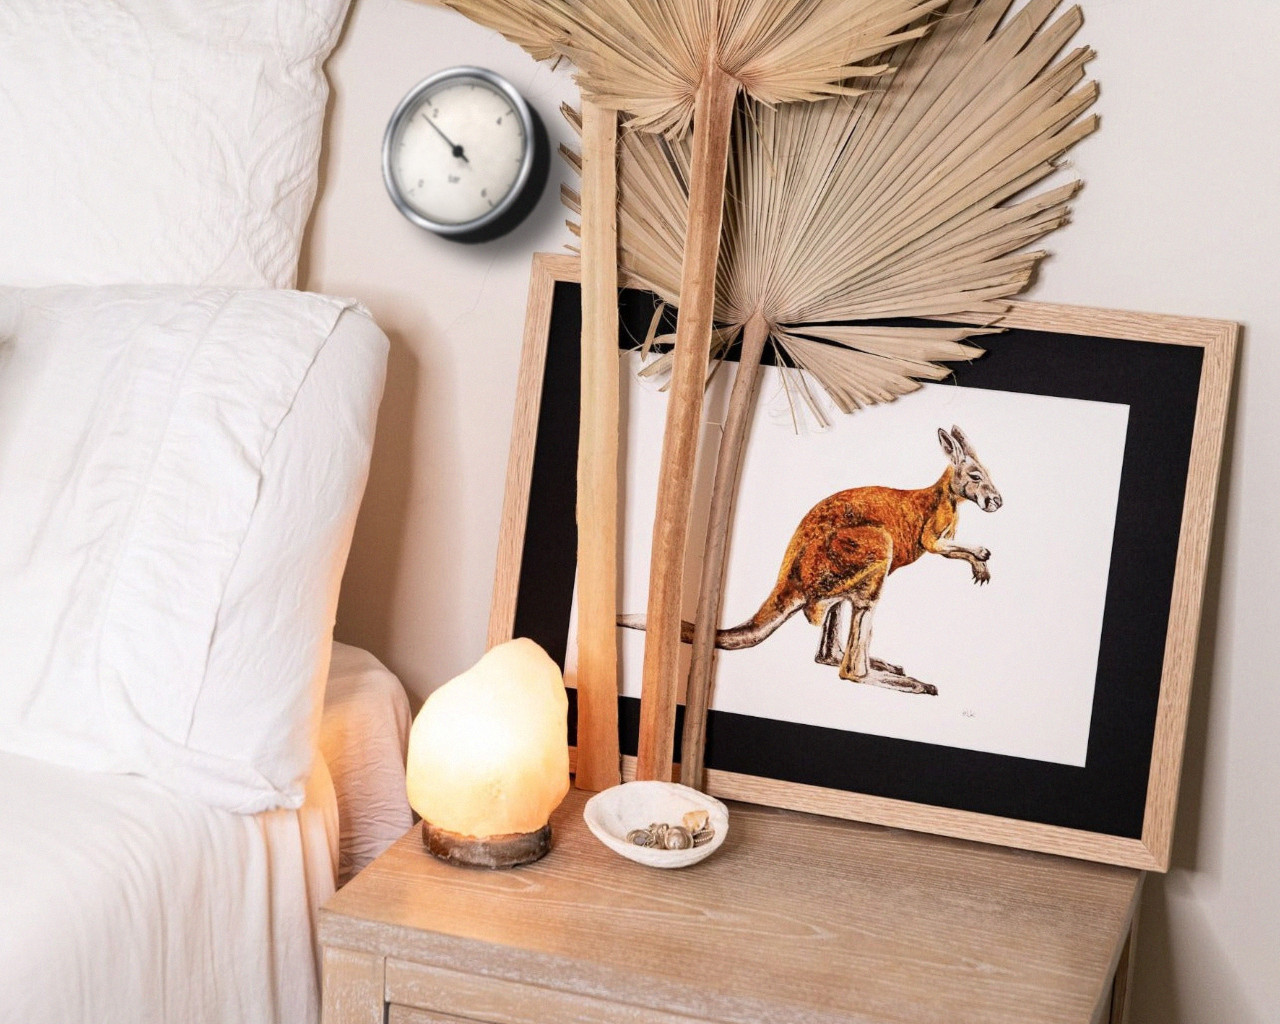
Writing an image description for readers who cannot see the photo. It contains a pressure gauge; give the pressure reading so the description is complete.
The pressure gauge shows 1.75 bar
